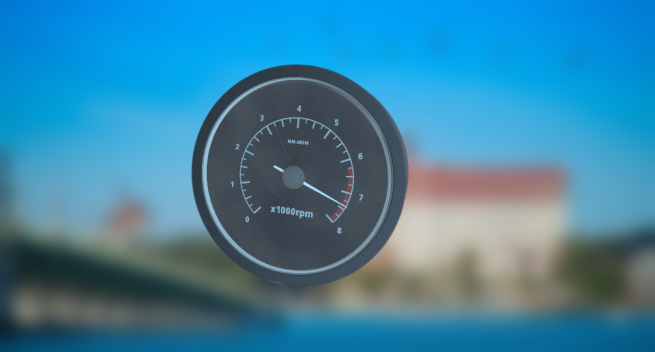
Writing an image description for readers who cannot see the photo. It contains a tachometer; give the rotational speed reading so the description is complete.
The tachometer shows 7375 rpm
